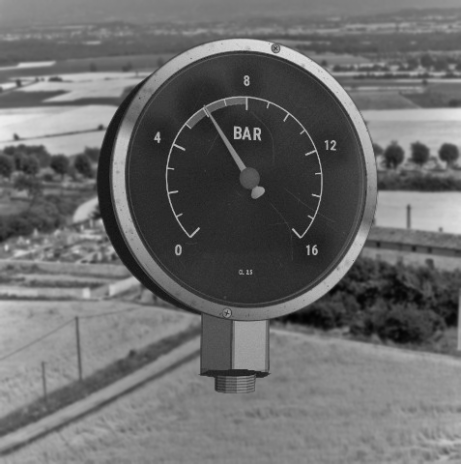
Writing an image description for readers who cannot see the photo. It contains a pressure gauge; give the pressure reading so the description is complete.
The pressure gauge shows 6 bar
